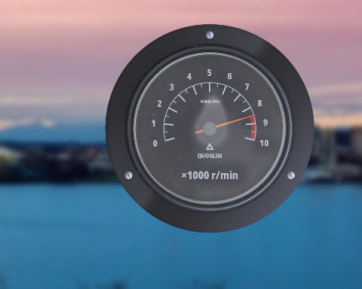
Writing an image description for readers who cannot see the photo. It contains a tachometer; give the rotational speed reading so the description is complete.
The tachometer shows 8500 rpm
